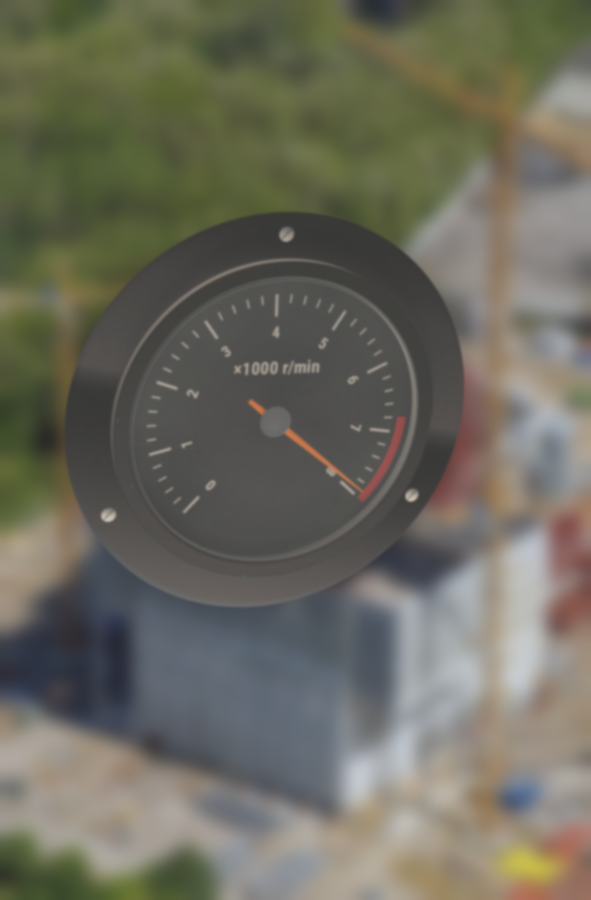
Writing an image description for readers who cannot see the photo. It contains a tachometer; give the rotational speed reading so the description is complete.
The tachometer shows 7900 rpm
